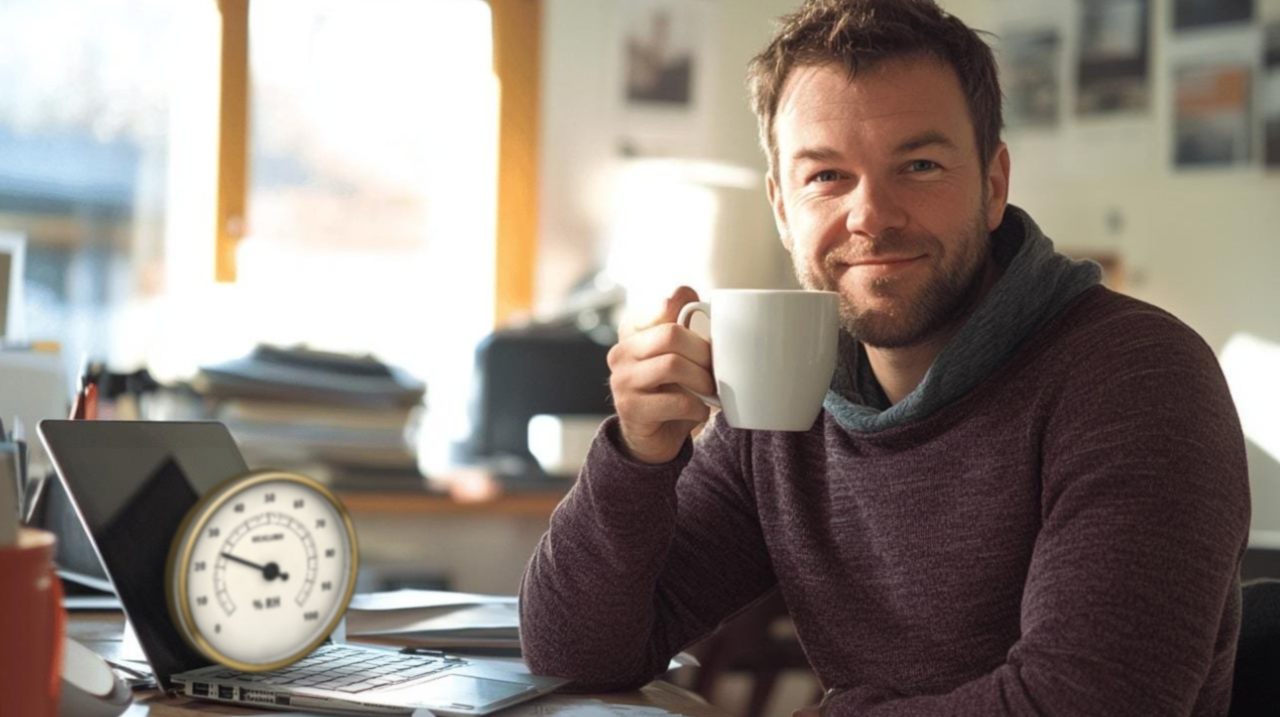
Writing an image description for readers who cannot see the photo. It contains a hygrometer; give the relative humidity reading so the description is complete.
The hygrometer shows 25 %
